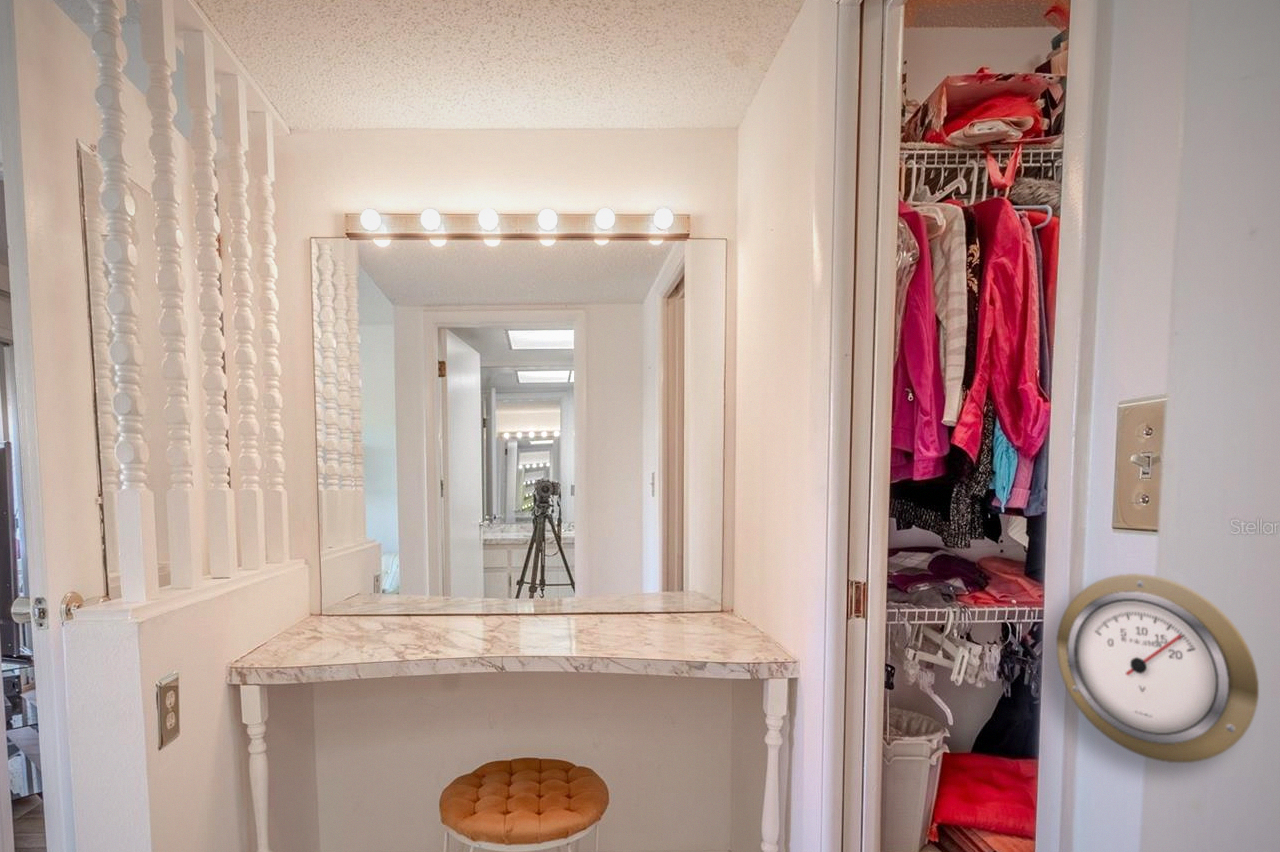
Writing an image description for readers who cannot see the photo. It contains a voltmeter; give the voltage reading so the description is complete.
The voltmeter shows 17.5 V
